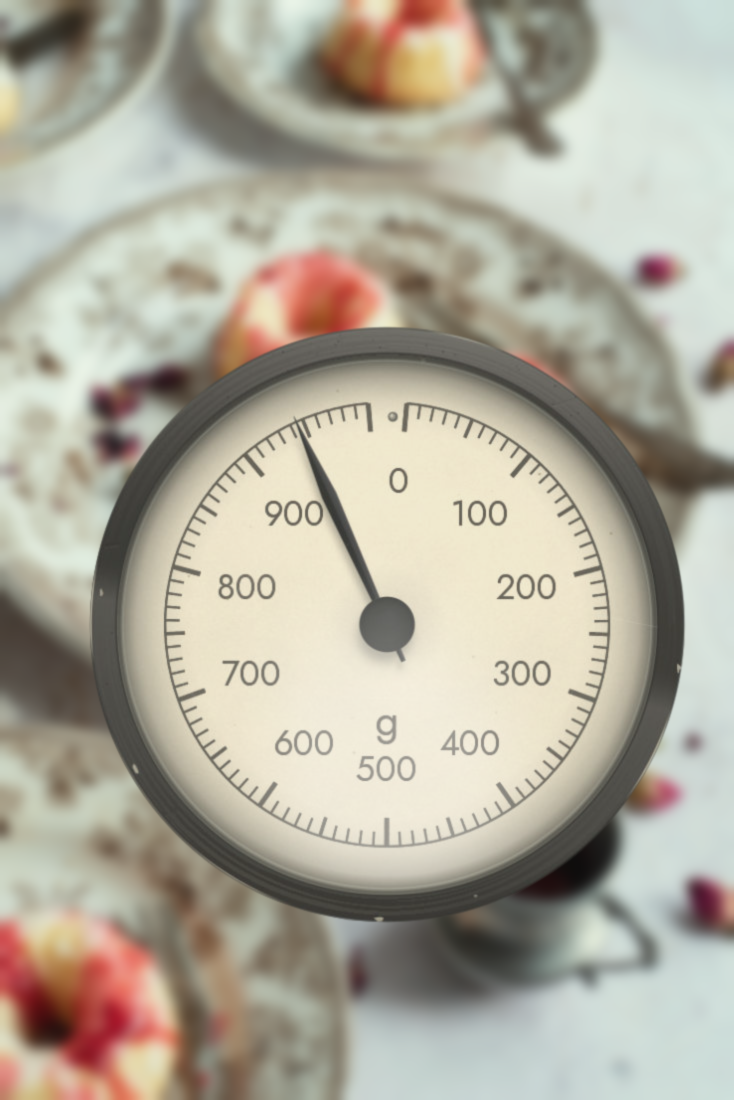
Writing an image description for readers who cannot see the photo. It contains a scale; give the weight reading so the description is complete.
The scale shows 945 g
